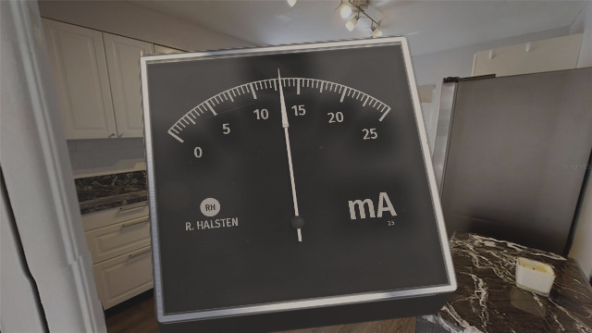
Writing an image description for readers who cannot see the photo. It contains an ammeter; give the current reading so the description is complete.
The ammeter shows 13 mA
